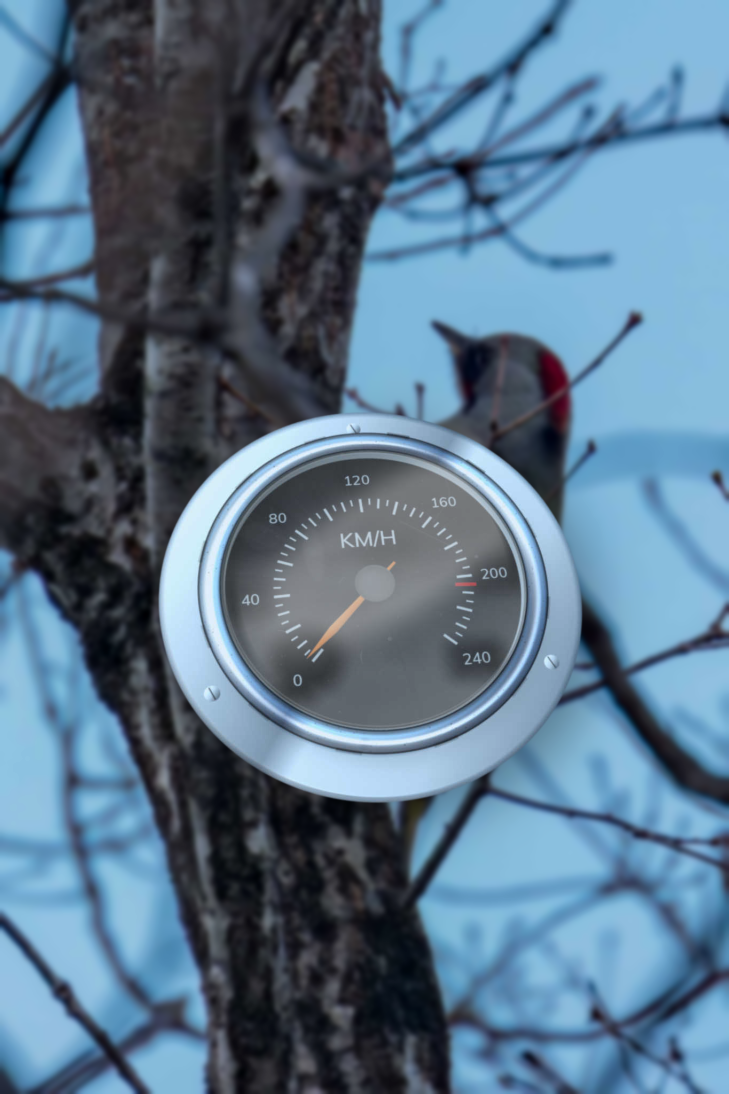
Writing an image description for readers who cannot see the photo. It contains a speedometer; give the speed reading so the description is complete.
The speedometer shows 2.5 km/h
